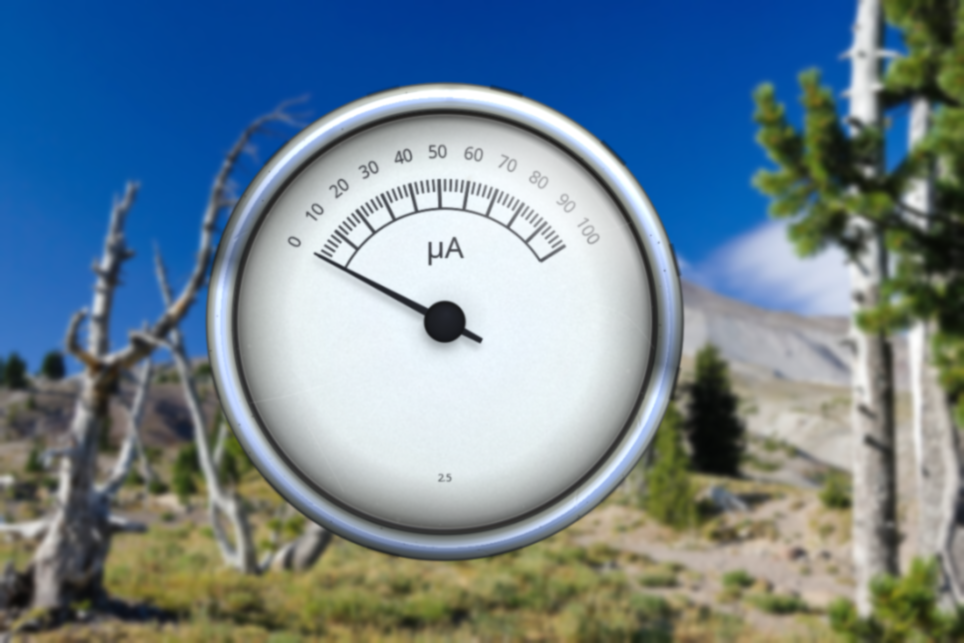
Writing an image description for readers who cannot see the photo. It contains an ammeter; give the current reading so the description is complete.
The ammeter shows 0 µA
